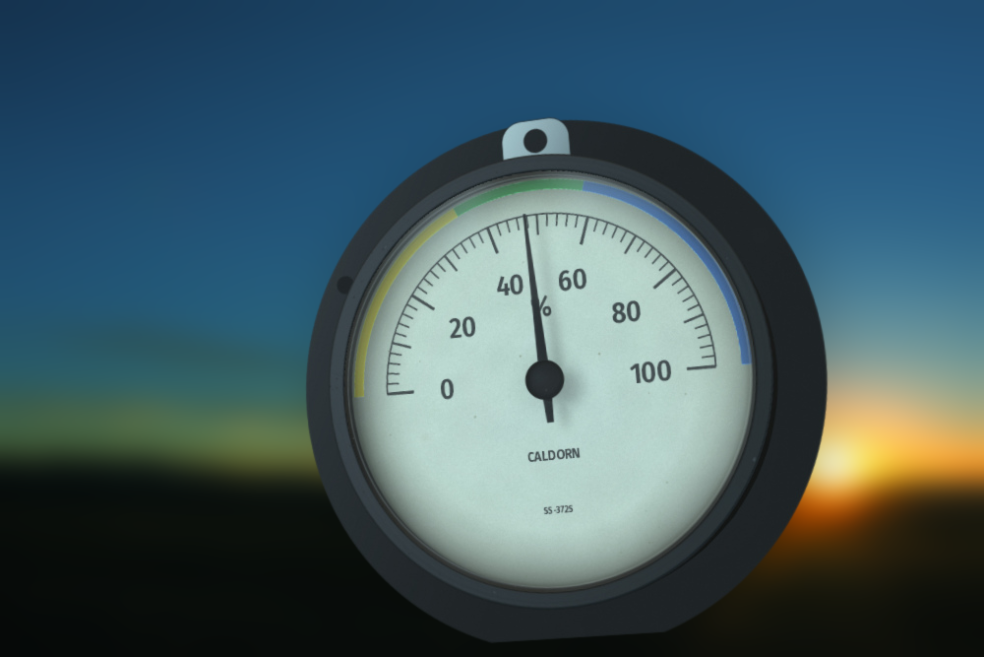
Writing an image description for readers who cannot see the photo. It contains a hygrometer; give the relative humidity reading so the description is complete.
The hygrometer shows 48 %
